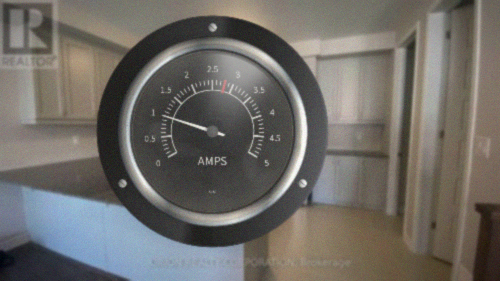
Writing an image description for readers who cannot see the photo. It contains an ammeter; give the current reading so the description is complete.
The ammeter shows 1 A
